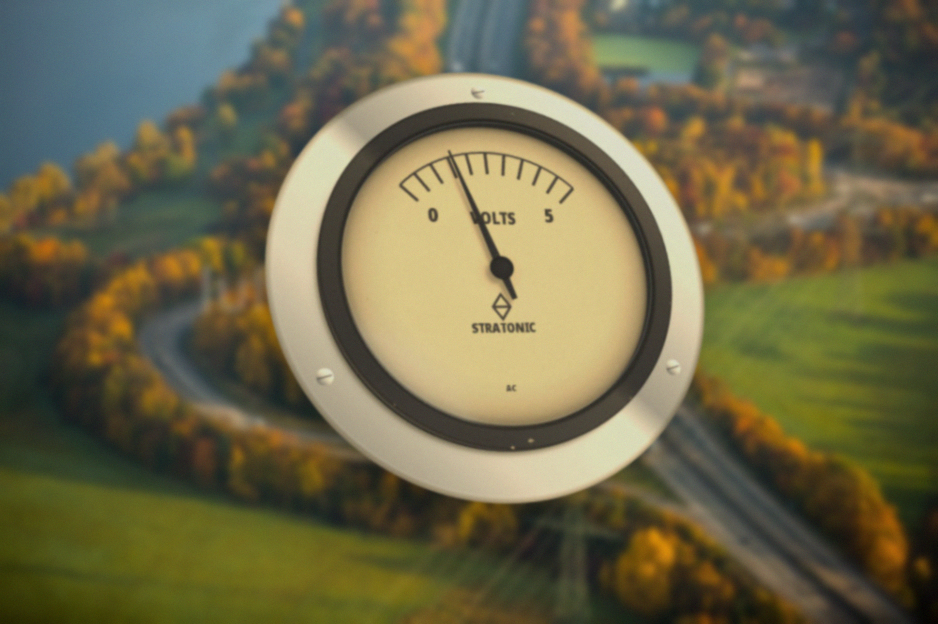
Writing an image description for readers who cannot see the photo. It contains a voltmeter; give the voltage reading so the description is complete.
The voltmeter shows 1.5 V
